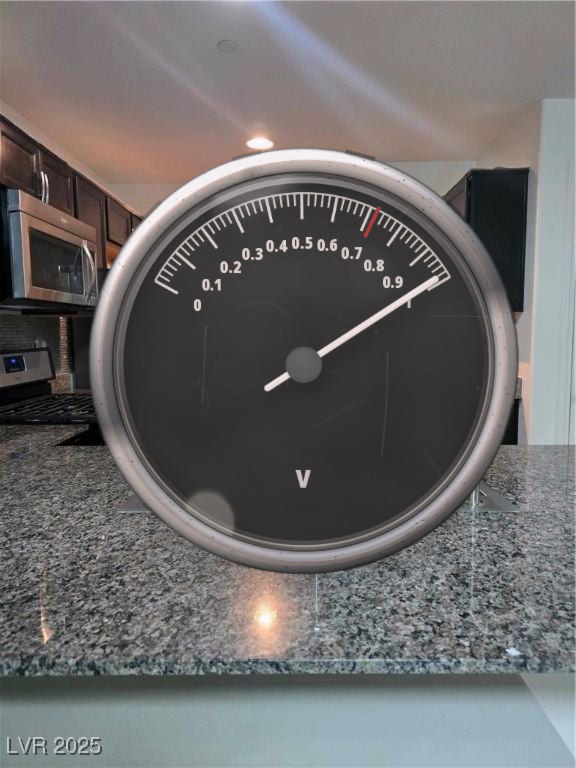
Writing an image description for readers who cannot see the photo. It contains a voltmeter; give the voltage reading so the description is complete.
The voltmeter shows 0.98 V
